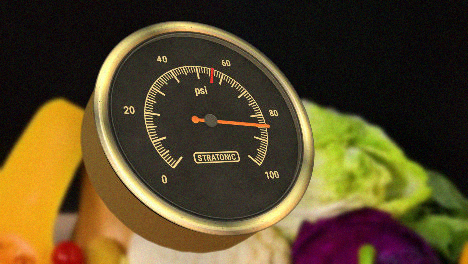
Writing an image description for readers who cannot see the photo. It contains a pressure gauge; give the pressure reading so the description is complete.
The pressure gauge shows 85 psi
